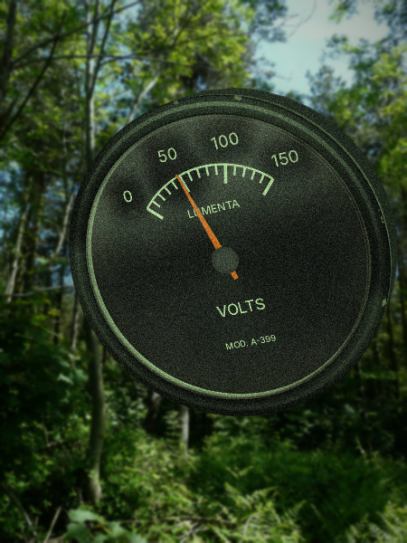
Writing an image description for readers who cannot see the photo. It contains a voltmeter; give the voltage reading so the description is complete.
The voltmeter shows 50 V
